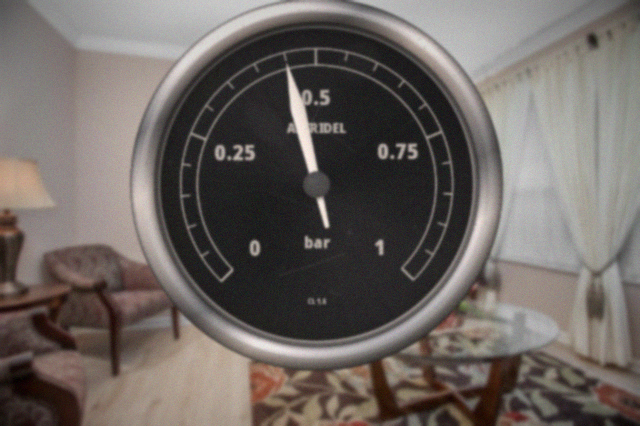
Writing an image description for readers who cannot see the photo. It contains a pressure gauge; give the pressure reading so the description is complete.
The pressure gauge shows 0.45 bar
